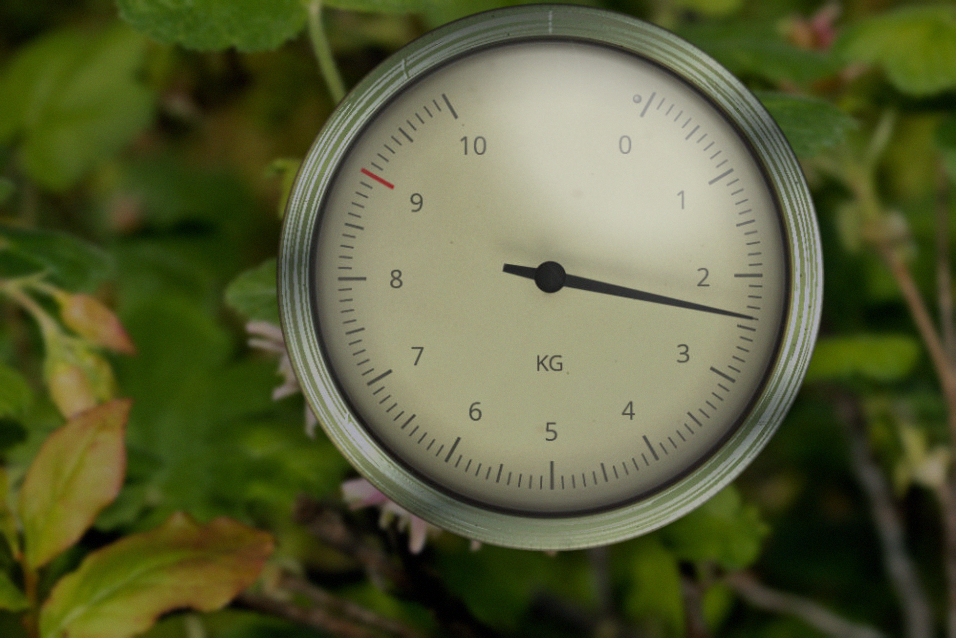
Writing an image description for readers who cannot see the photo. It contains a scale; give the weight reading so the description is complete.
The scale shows 2.4 kg
